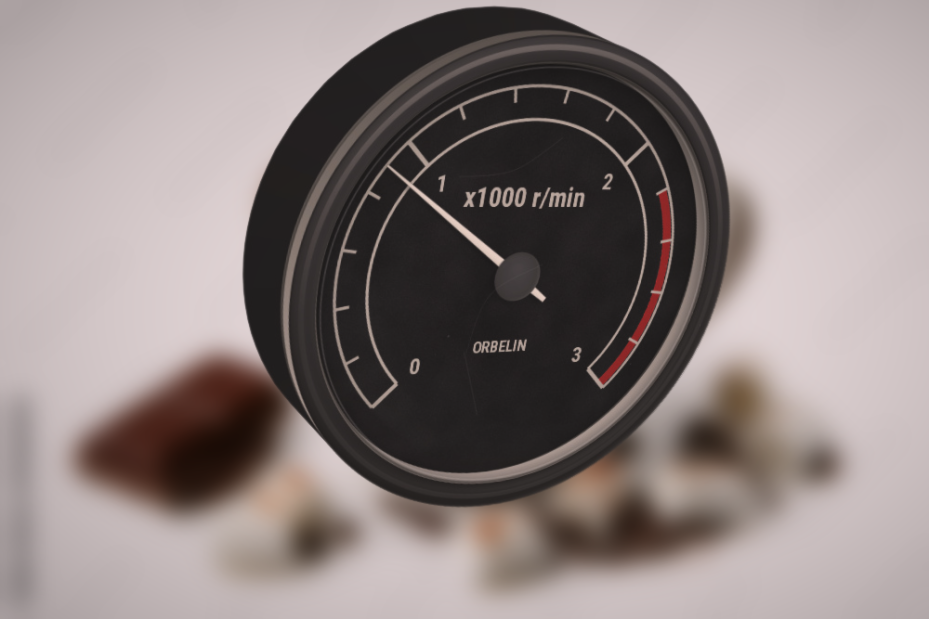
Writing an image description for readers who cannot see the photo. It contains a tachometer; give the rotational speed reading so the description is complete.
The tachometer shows 900 rpm
